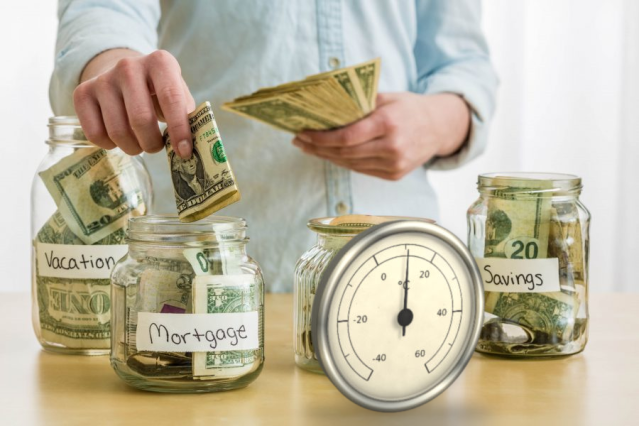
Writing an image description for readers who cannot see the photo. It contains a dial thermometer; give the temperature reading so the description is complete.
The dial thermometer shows 10 °C
